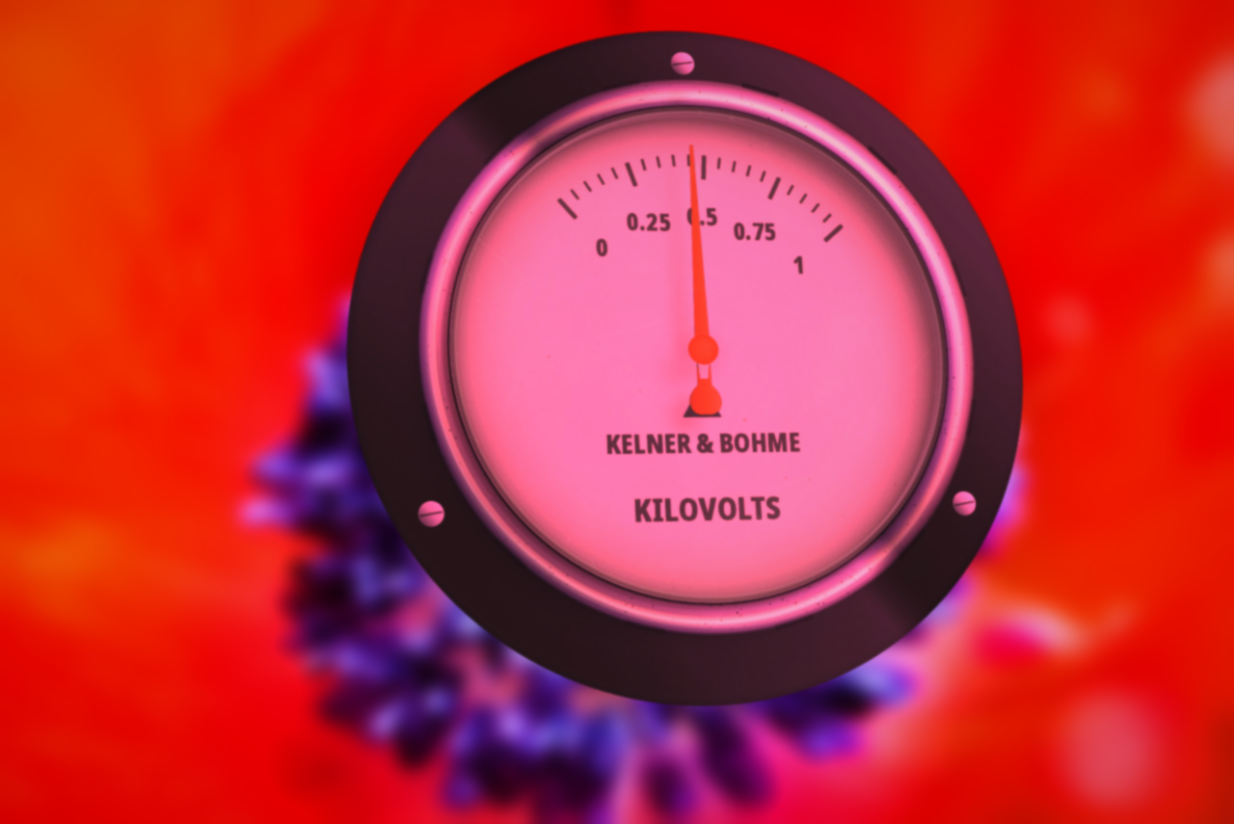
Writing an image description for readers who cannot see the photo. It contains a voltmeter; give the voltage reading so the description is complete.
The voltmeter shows 0.45 kV
